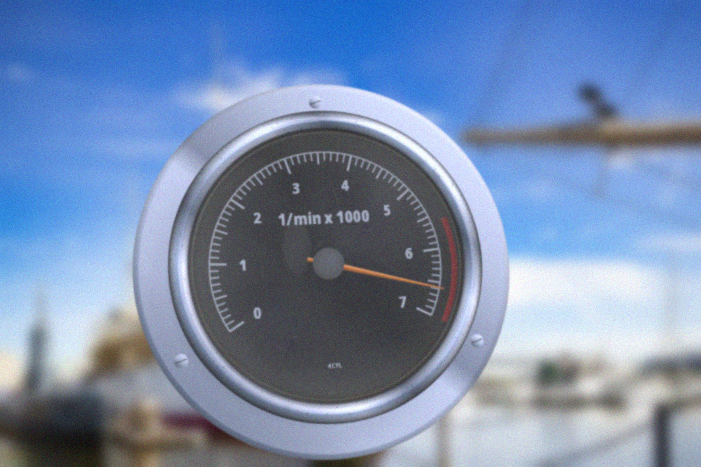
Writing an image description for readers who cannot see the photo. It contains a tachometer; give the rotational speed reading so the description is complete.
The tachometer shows 6600 rpm
